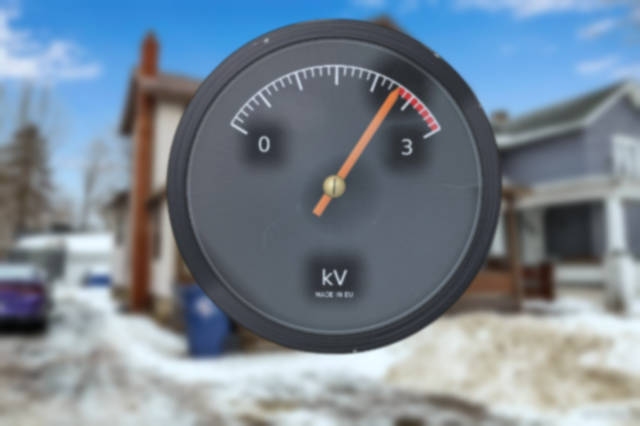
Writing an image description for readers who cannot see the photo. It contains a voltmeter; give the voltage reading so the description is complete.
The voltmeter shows 2.3 kV
